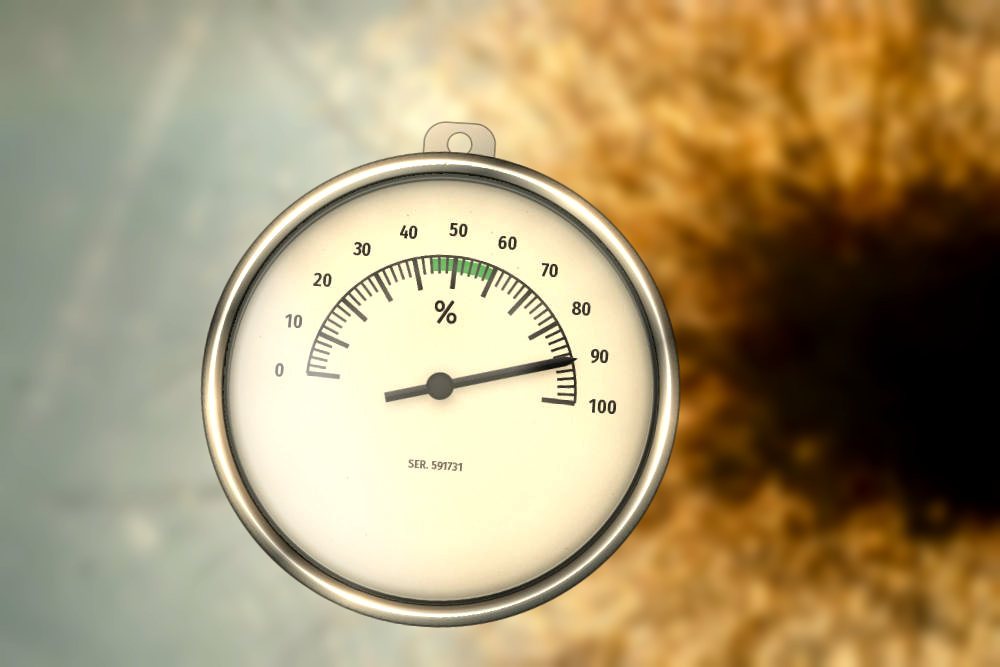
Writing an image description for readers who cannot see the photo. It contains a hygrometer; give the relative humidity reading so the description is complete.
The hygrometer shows 90 %
